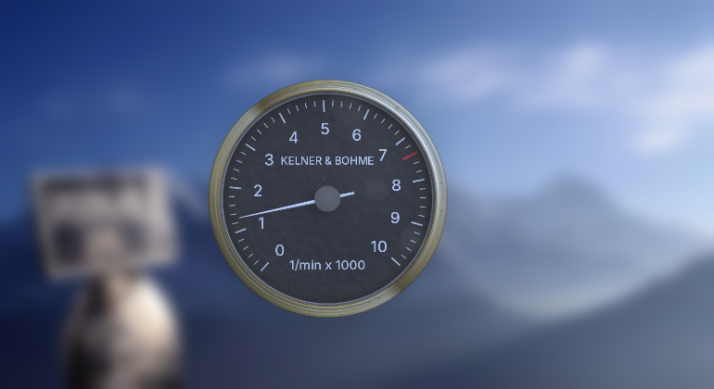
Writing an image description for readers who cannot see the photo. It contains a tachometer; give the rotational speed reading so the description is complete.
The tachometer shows 1300 rpm
